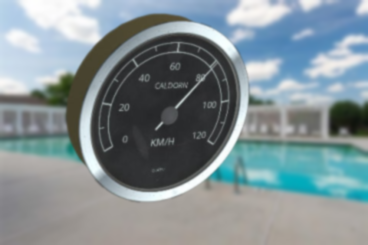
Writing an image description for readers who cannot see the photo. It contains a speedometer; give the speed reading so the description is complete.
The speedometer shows 80 km/h
